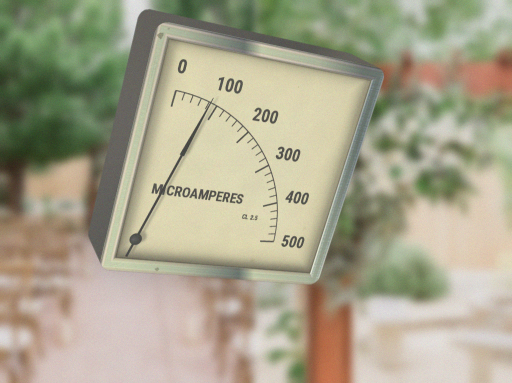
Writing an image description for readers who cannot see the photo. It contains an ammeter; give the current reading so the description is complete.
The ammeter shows 80 µA
